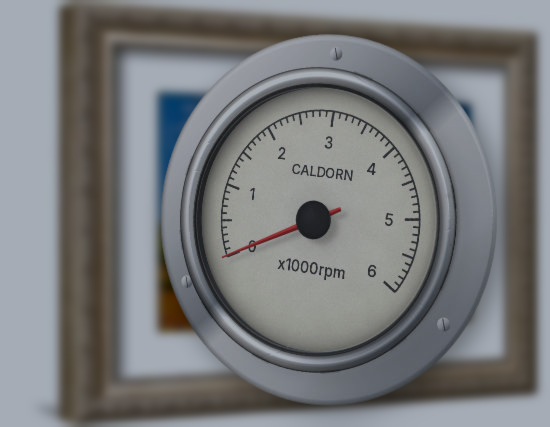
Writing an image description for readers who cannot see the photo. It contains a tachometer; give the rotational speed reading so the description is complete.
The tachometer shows 0 rpm
